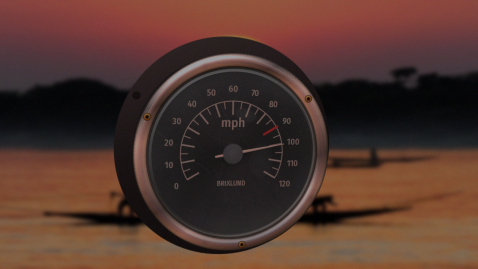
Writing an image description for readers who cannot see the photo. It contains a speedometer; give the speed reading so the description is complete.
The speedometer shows 100 mph
